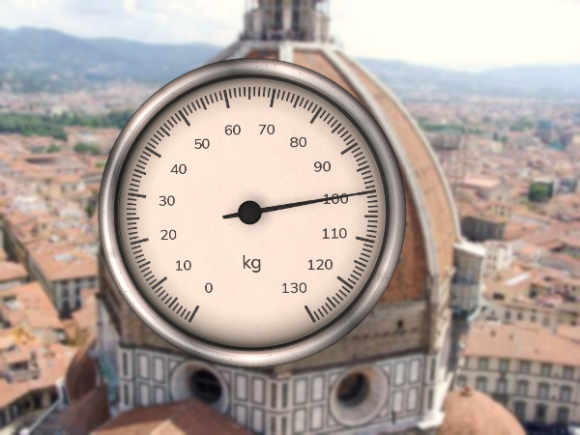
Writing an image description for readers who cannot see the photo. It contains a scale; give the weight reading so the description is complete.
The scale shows 100 kg
